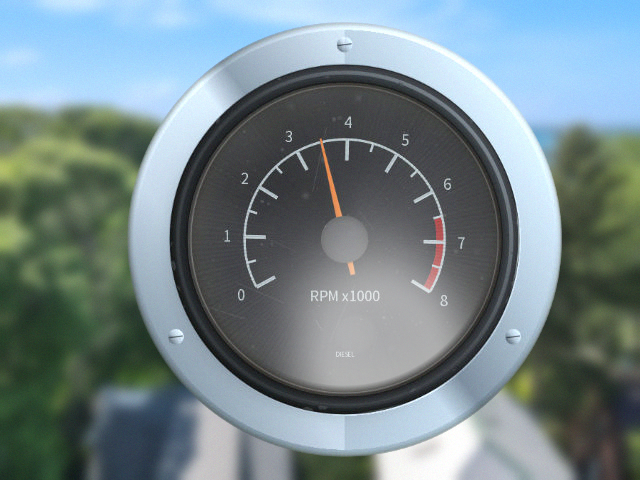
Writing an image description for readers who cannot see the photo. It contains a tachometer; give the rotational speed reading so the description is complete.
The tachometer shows 3500 rpm
